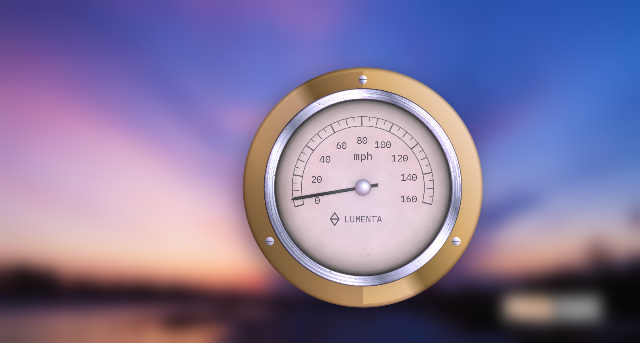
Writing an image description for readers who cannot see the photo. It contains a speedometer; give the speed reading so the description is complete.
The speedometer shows 5 mph
